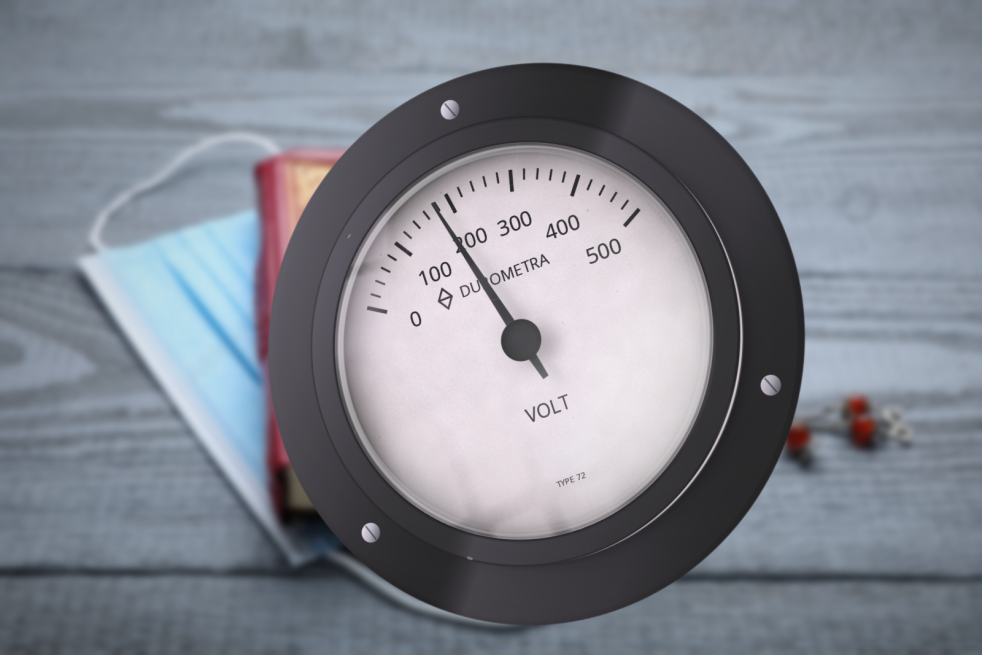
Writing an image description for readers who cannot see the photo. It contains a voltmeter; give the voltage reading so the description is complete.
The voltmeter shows 180 V
